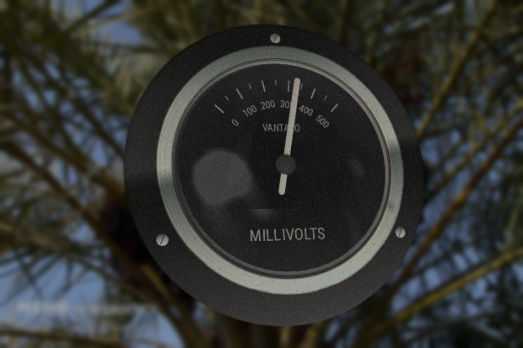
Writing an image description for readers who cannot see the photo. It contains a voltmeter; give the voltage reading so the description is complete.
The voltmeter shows 325 mV
